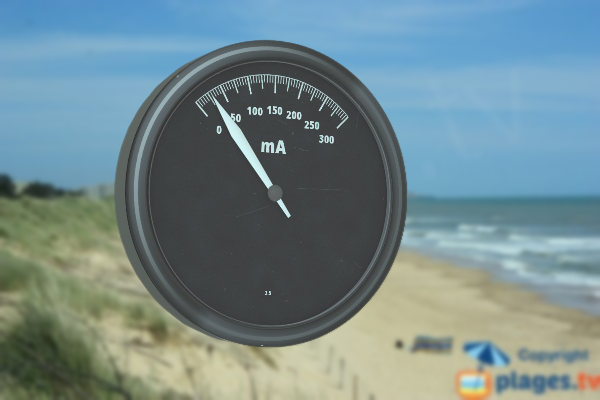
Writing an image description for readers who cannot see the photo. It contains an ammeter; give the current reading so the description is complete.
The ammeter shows 25 mA
